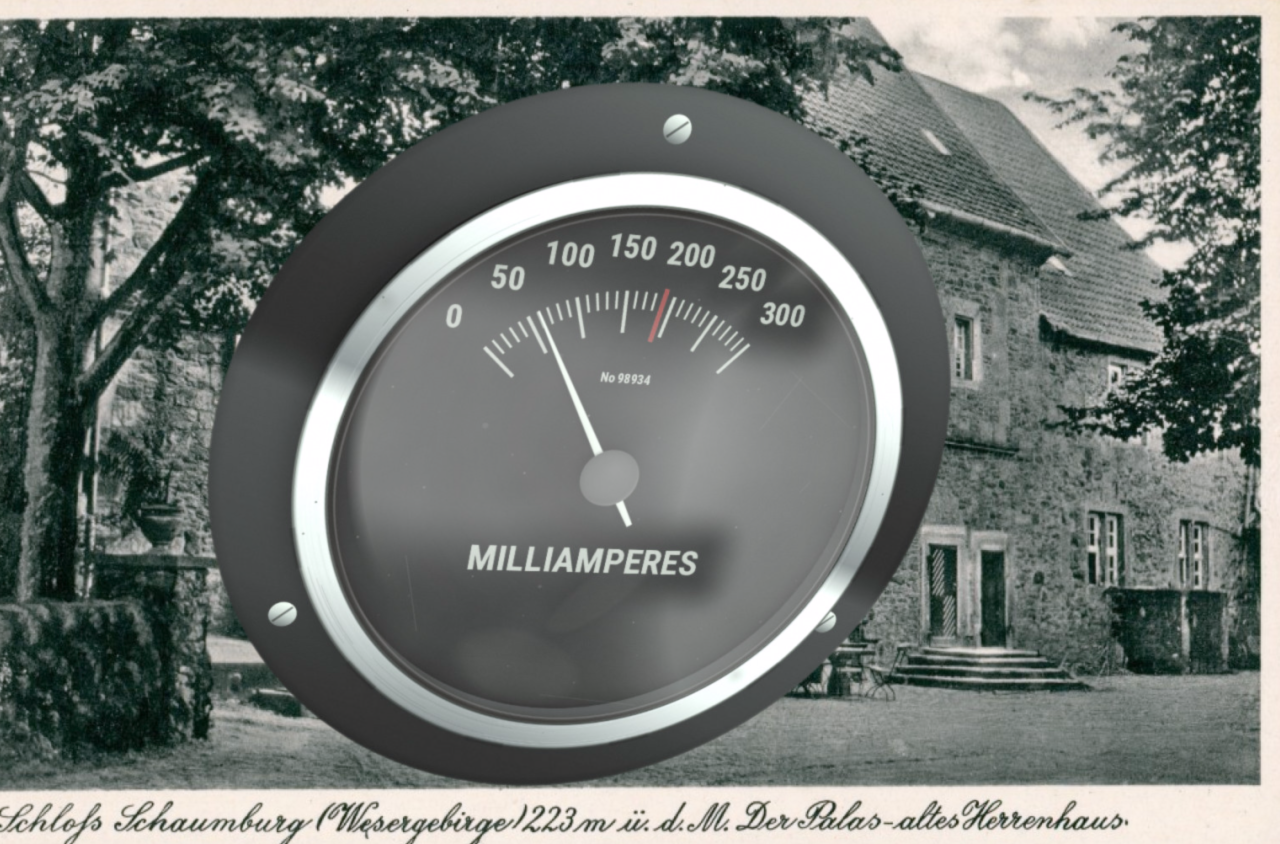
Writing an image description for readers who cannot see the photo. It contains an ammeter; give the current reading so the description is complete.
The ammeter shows 60 mA
